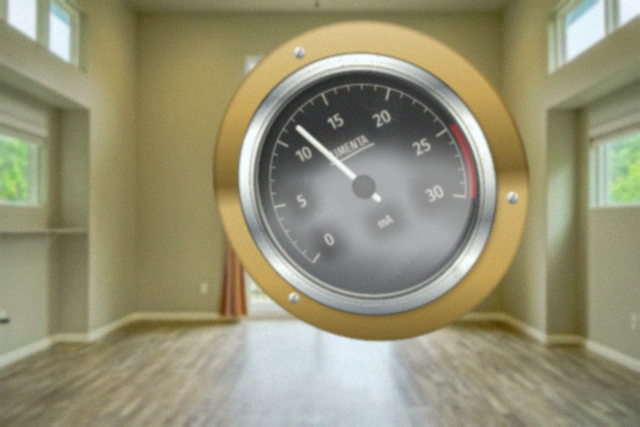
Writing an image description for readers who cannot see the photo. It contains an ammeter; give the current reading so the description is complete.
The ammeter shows 12 mA
